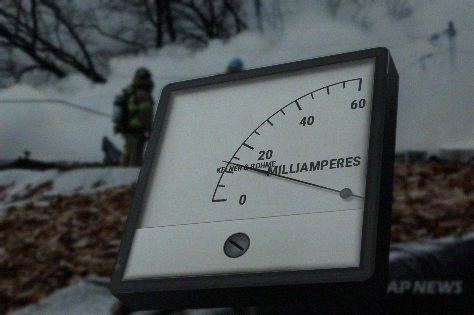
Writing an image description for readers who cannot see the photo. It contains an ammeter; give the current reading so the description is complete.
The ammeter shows 12.5 mA
